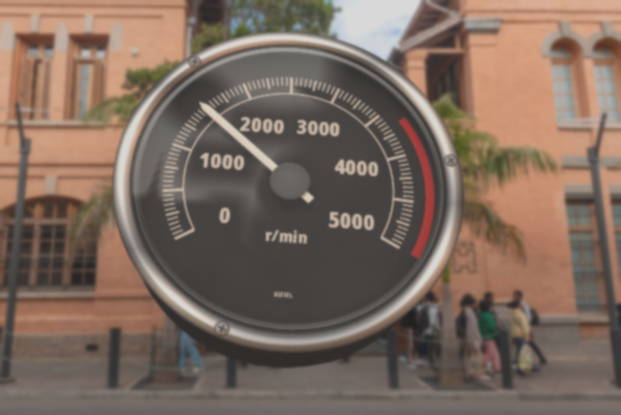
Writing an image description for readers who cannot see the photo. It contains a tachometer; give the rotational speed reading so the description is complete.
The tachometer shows 1500 rpm
